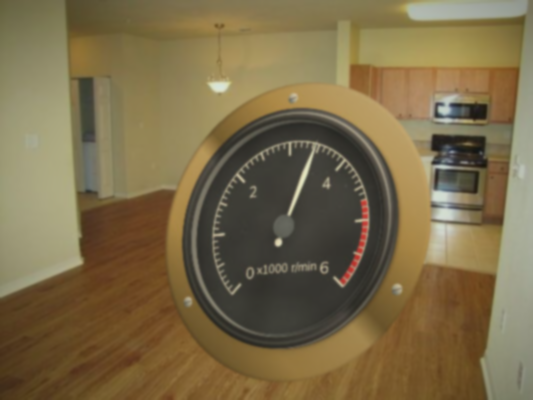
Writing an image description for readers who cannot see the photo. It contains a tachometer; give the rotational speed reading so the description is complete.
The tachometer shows 3500 rpm
